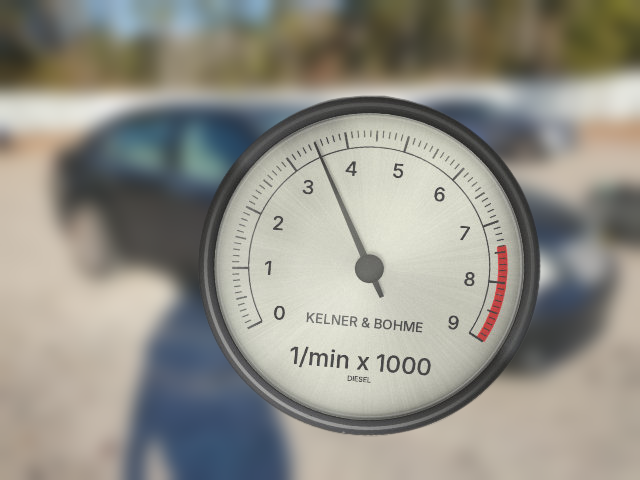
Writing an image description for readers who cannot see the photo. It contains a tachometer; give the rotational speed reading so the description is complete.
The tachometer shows 3500 rpm
